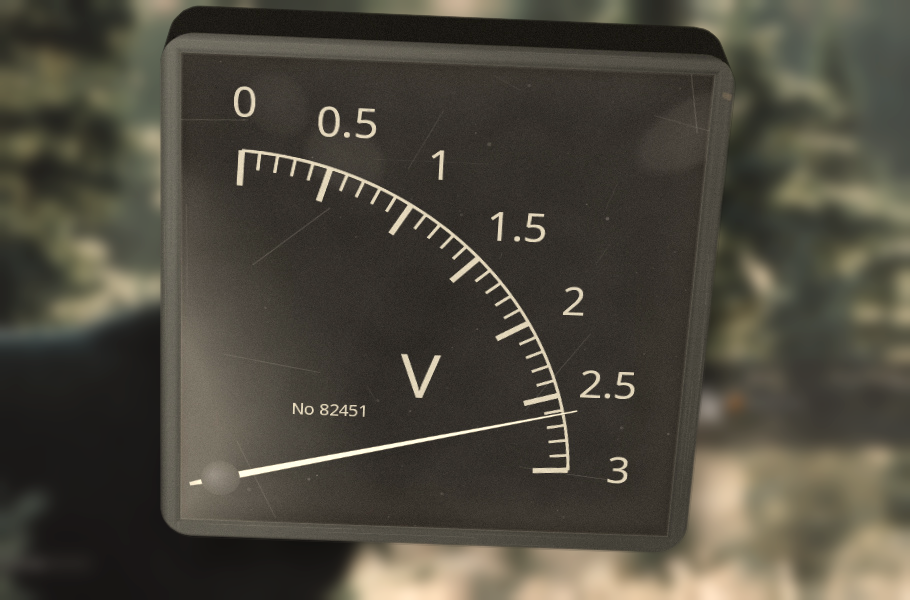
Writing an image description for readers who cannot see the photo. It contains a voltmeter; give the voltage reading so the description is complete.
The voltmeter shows 2.6 V
